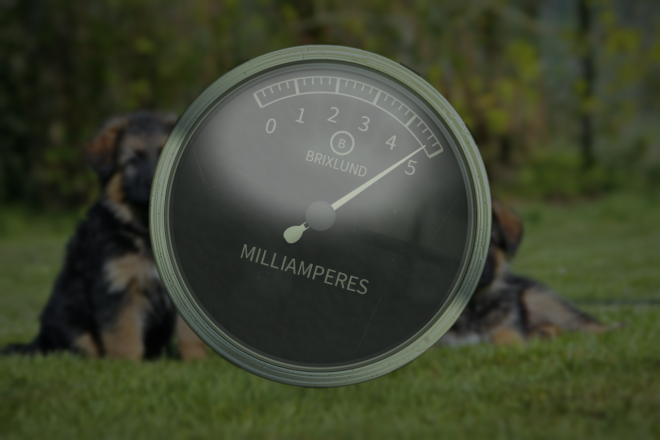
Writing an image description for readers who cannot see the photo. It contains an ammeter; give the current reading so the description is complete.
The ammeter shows 4.7 mA
